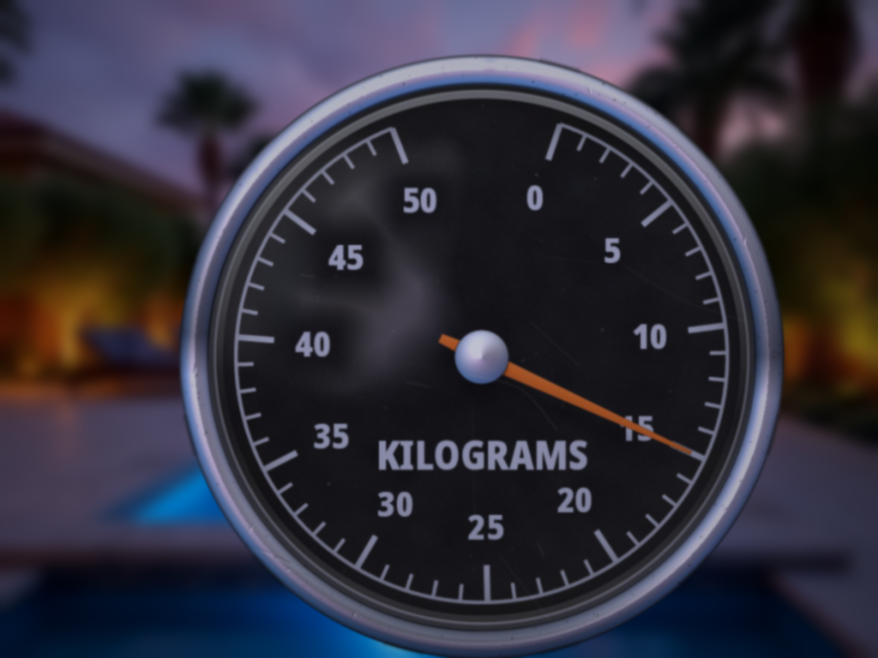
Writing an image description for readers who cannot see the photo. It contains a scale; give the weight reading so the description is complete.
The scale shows 15 kg
